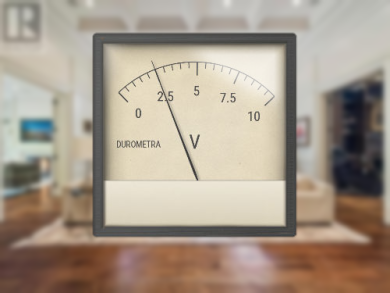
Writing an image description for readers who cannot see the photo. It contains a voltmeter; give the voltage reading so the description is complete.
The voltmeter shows 2.5 V
